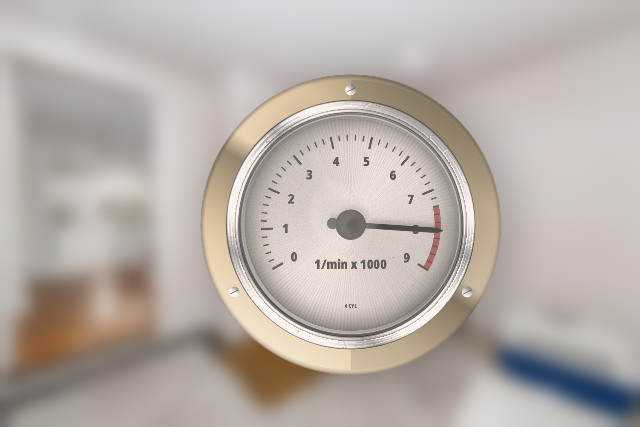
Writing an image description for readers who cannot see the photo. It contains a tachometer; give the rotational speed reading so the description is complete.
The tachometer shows 8000 rpm
